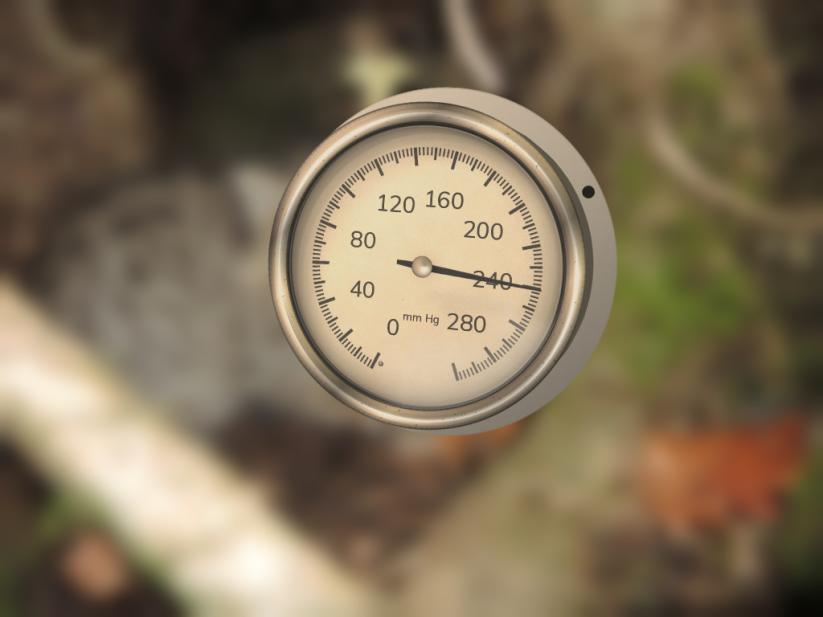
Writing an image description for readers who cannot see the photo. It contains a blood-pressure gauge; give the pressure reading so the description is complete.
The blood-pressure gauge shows 240 mmHg
